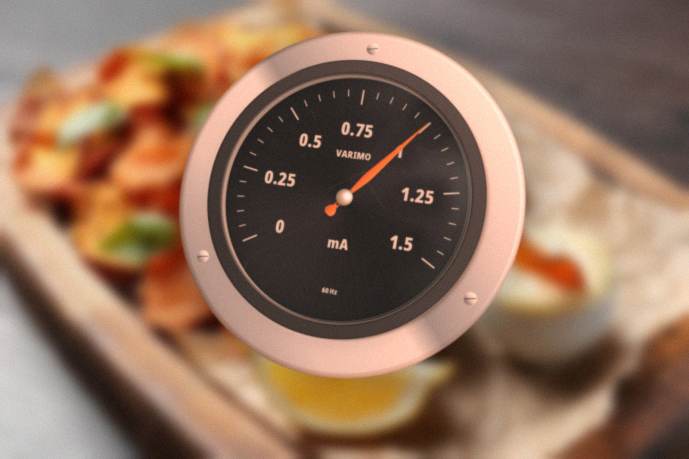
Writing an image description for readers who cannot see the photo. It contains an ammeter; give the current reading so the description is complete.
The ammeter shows 1 mA
